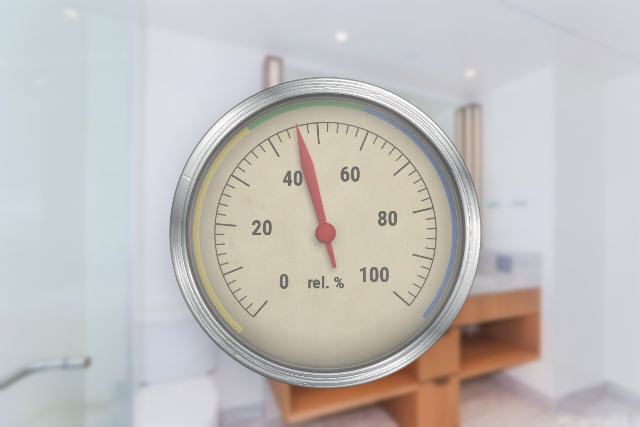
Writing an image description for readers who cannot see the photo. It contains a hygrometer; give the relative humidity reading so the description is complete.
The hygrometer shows 46 %
